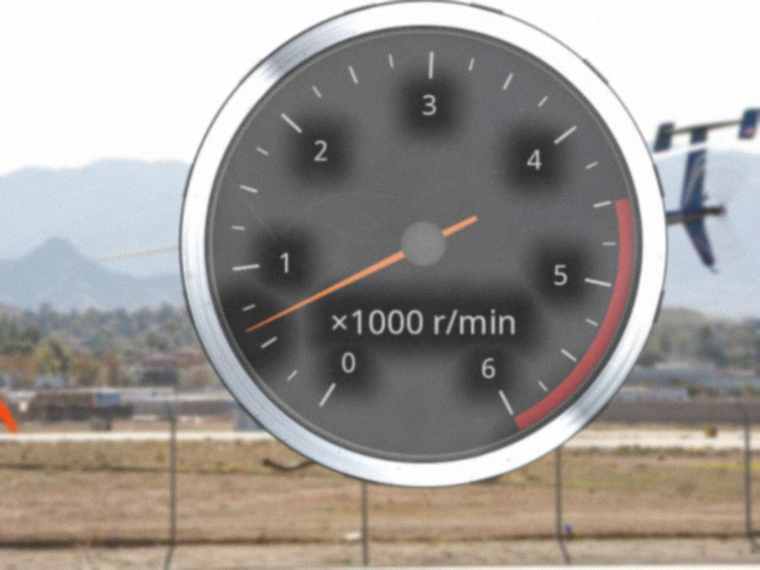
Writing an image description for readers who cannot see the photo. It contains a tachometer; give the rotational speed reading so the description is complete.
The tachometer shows 625 rpm
